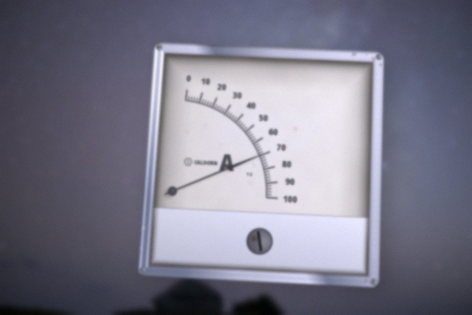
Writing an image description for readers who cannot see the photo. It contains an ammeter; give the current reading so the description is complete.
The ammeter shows 70 A
